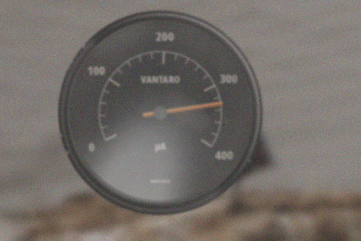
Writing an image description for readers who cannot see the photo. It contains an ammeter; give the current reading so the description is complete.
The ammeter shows 330 µA
